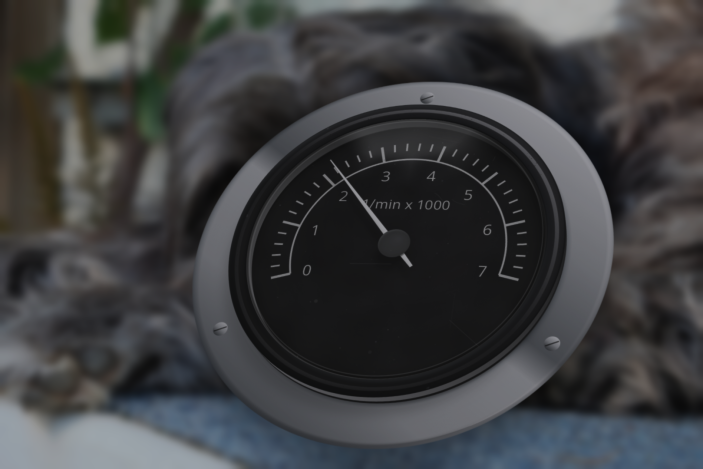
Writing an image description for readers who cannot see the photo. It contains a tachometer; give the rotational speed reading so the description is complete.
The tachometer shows 2200 rpm
